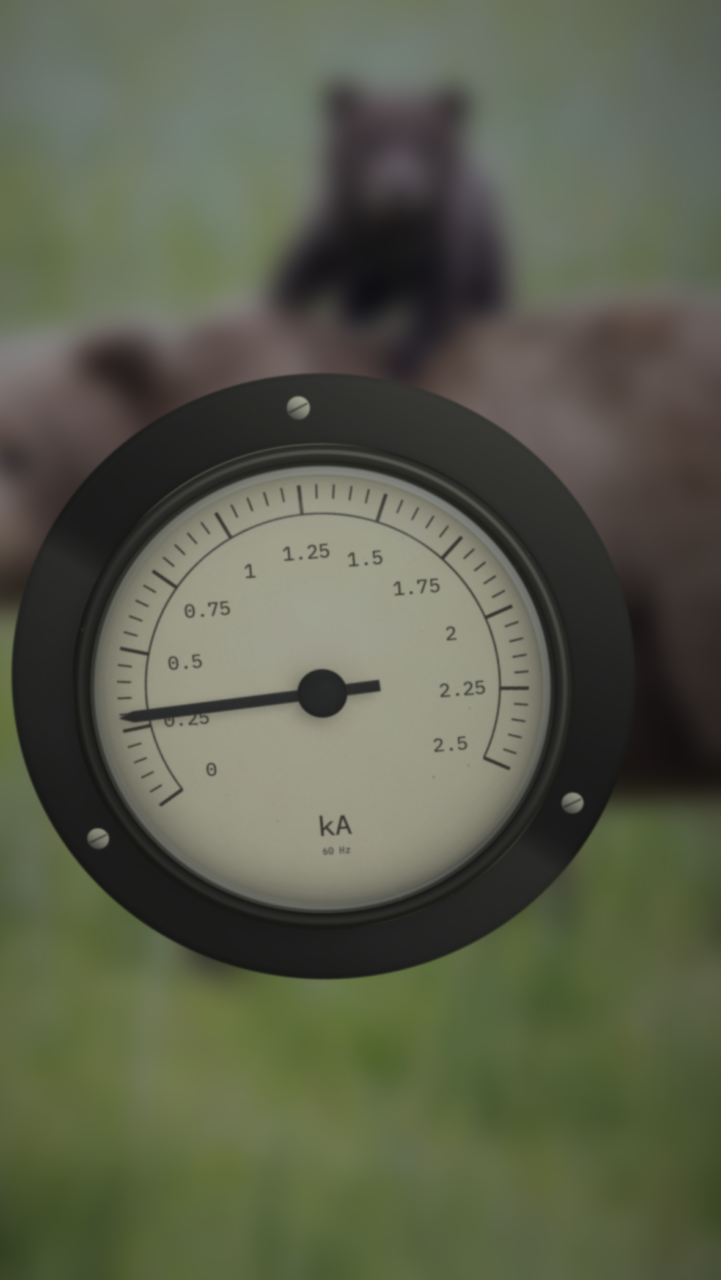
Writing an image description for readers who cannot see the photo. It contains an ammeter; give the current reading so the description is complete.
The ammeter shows 0.3 kA
